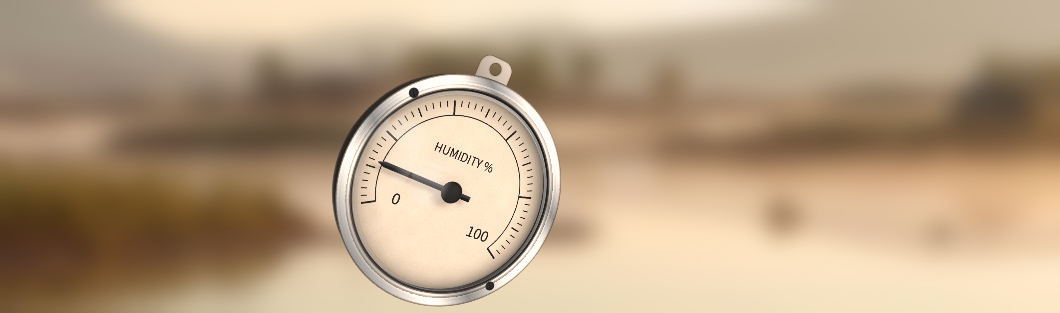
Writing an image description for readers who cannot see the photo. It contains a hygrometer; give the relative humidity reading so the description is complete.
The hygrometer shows 12 %
